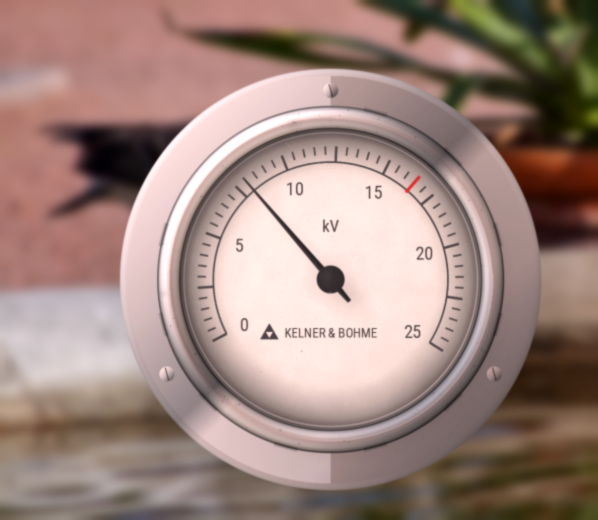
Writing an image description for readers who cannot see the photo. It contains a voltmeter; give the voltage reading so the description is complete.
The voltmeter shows 8 kV
